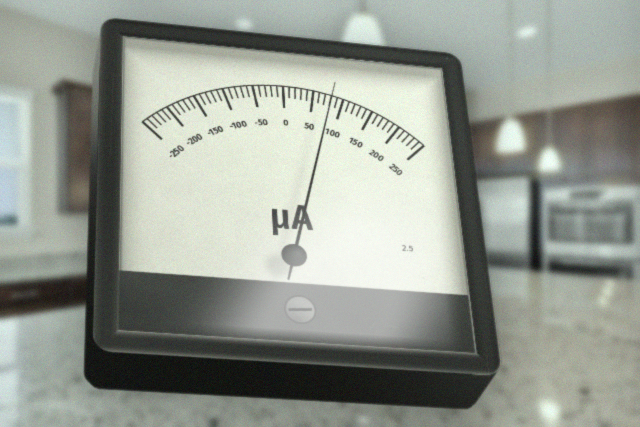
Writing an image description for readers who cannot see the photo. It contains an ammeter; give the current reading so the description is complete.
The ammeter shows 80 µA
